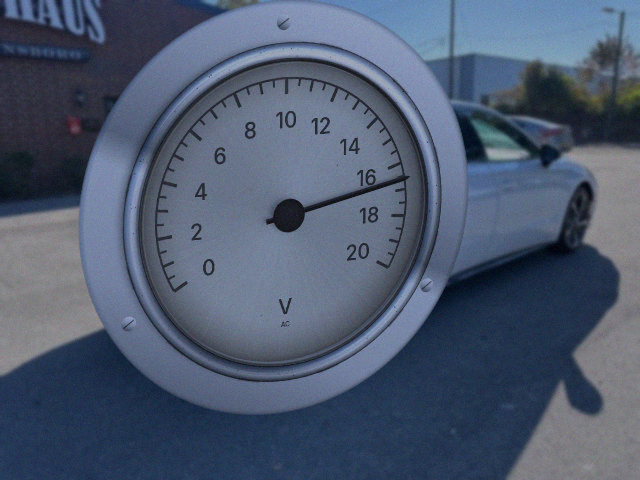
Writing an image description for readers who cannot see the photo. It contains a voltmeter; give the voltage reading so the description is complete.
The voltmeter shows 16.5 V
